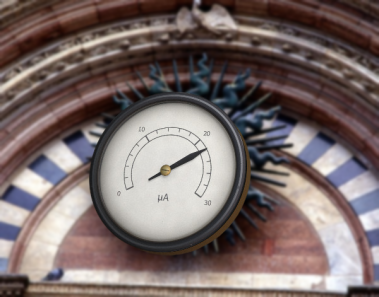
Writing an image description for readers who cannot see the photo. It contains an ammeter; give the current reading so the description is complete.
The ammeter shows 22 µA
